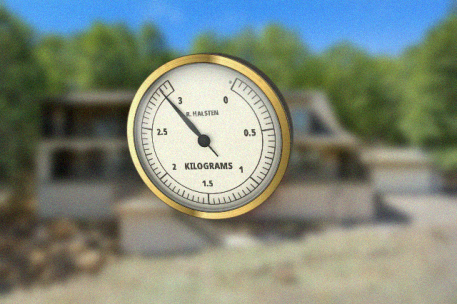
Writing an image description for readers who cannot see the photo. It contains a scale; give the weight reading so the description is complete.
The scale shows 2.9 kg
